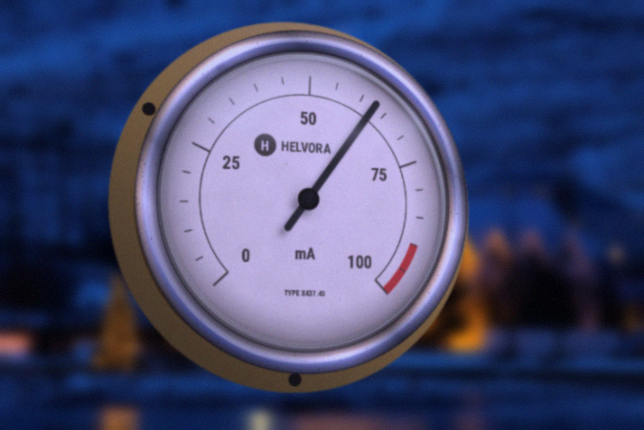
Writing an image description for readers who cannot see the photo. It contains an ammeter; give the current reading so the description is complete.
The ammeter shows 62.5 mA
